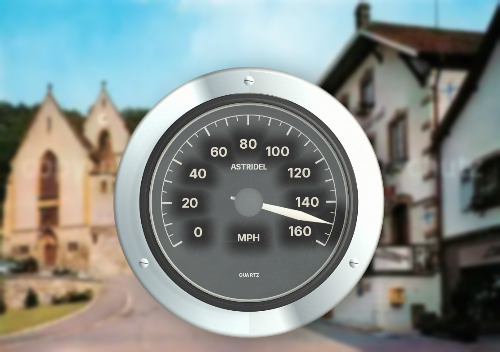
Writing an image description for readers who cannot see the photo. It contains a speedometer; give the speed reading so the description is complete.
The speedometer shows 150 mph
